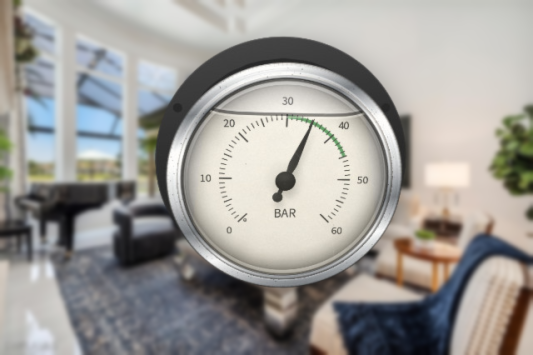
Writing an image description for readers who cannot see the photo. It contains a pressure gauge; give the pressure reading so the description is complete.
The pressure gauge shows 35 bar
